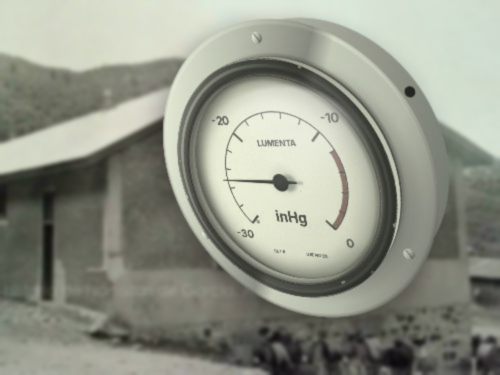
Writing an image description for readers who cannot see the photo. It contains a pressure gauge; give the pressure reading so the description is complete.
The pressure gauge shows -25 inHg
